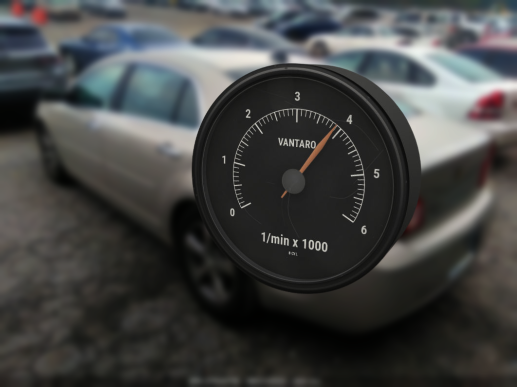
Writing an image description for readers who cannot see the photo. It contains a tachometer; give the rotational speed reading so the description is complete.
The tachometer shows 3900 rpm
